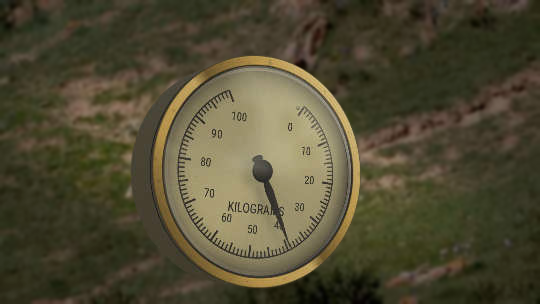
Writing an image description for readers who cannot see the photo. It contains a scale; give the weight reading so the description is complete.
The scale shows 40 kg
